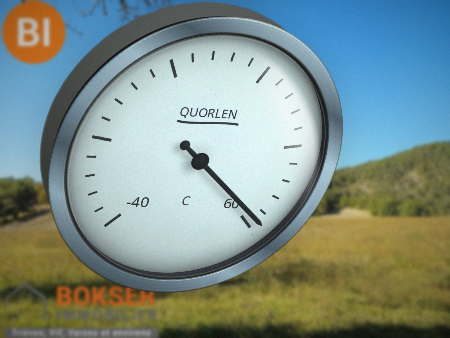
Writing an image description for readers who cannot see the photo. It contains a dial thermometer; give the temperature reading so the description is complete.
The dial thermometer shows 58 °C
